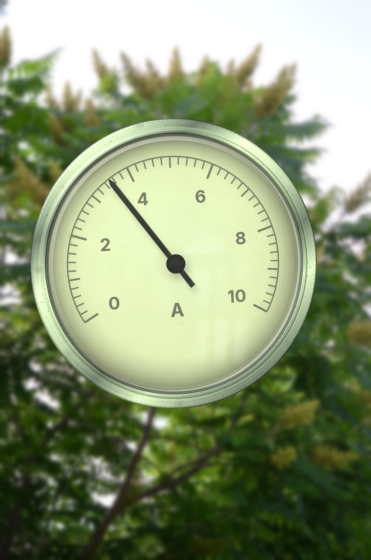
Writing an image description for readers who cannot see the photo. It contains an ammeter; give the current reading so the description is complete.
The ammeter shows 3.5 A
